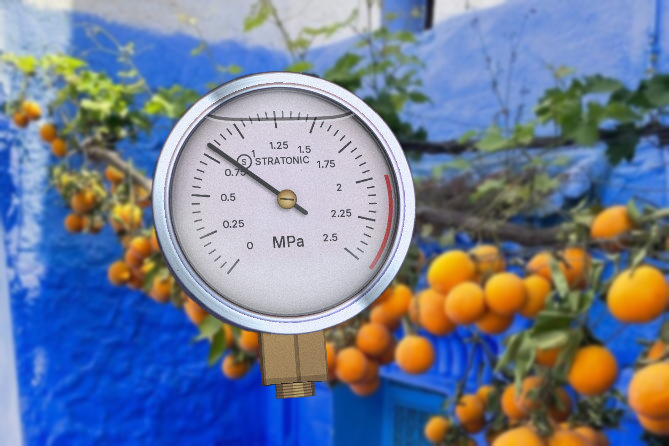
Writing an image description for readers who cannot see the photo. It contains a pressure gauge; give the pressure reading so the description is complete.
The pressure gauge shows 0.8 MPa
